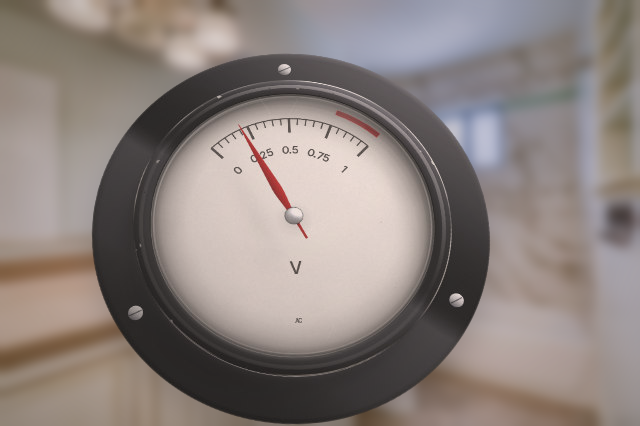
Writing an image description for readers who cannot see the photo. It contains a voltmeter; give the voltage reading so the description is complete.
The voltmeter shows 0.2 V
